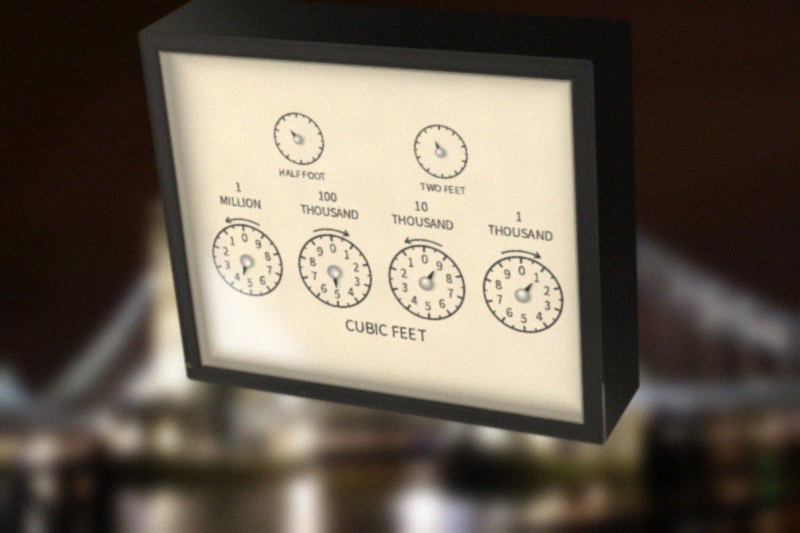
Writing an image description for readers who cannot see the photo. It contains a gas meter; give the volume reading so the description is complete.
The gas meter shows 449100 ft³
